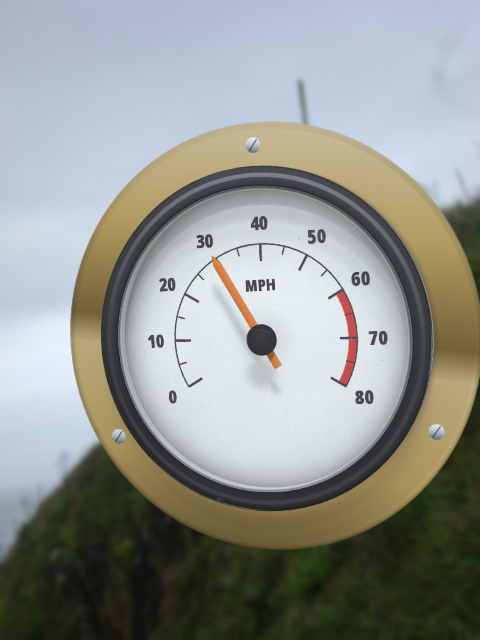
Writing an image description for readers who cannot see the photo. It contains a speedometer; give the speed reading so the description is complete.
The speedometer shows 30 mph
